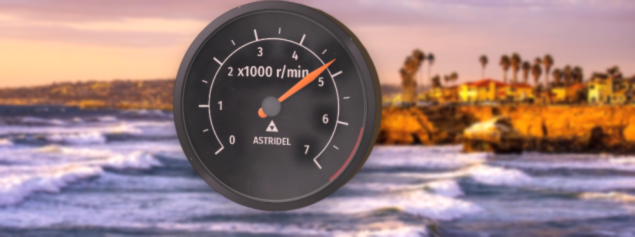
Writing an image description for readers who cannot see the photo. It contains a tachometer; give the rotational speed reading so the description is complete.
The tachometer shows 4750 rpm
